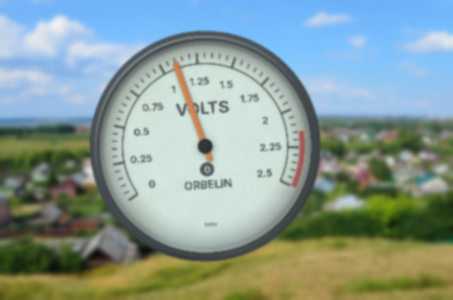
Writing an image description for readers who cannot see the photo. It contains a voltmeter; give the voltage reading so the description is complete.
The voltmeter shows 1.1 V
